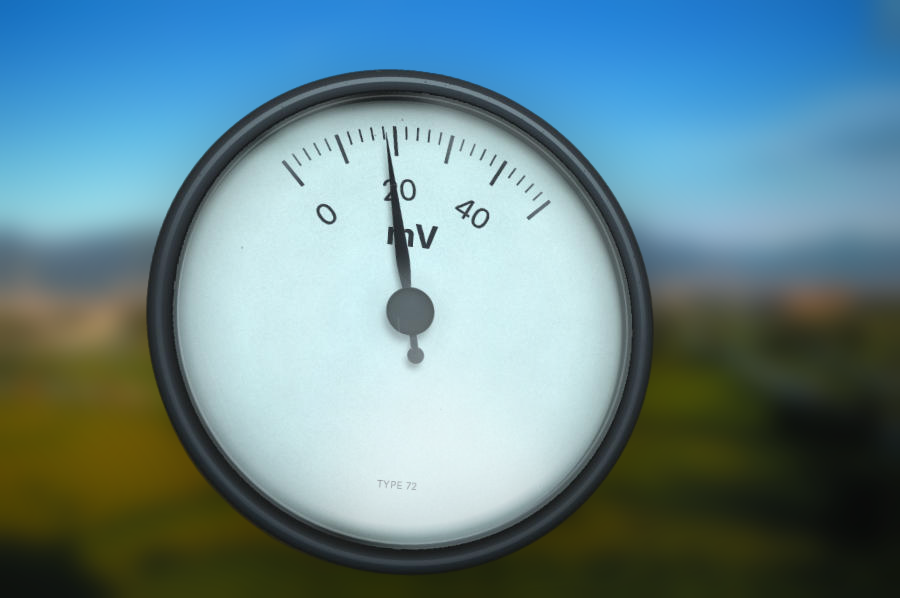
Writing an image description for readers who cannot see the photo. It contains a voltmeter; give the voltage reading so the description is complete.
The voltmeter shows 18 mV
